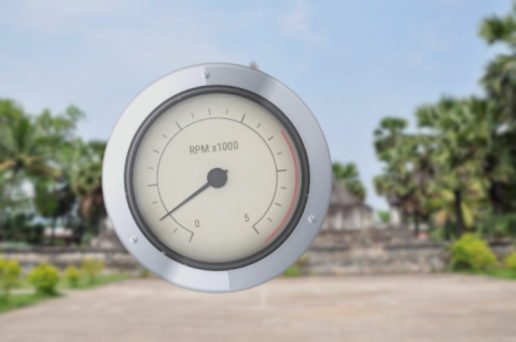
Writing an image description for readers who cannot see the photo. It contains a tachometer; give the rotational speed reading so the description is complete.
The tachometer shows 500 rpm
